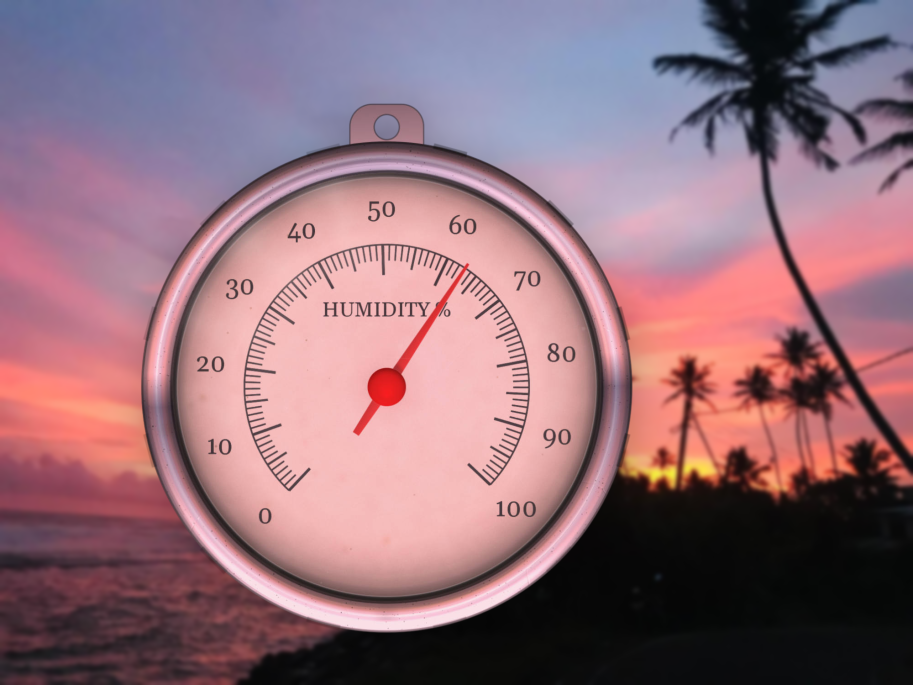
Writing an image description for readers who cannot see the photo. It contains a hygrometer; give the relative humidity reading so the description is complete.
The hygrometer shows 63 %
